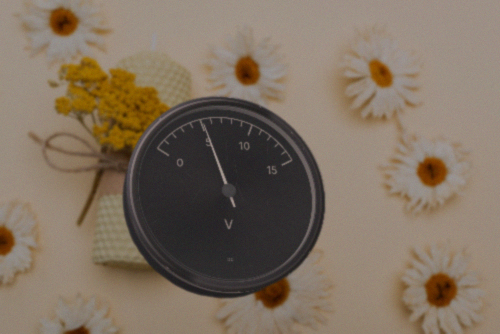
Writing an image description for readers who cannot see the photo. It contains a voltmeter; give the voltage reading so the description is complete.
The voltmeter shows 5 V
